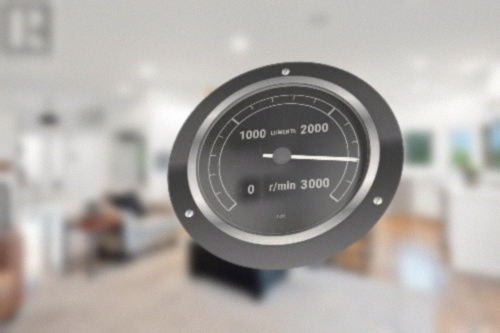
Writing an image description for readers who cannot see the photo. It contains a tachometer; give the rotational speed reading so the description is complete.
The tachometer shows 2600 rpm
